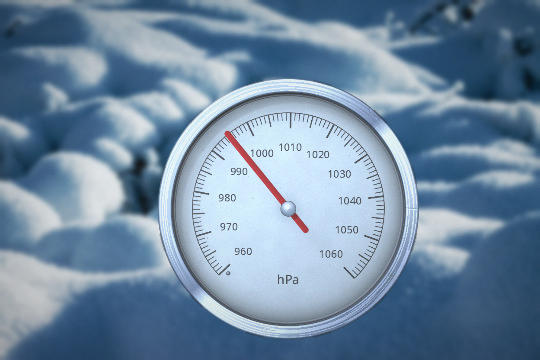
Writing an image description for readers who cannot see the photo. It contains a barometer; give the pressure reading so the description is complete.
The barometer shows 995 hPa
